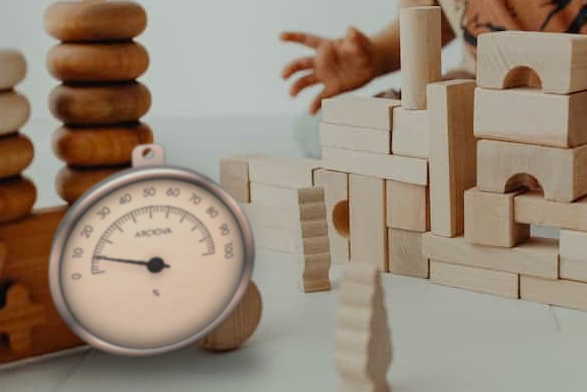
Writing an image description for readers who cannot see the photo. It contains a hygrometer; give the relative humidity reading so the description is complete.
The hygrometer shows 10 %
